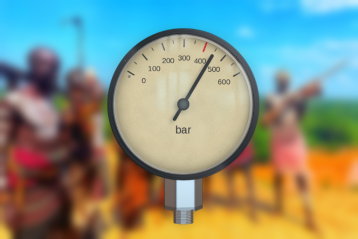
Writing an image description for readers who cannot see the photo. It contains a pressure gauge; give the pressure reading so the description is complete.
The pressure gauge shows 450 bar
